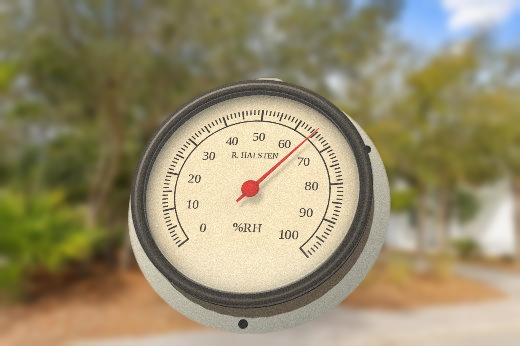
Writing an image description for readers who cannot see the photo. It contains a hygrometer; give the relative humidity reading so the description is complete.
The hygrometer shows 65 %
